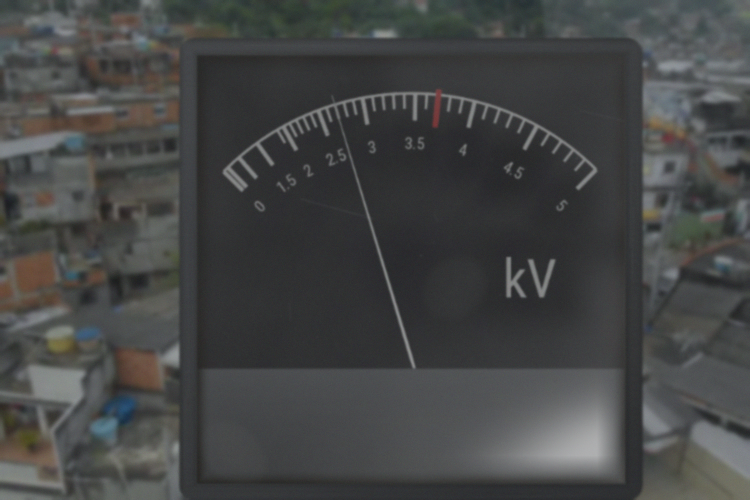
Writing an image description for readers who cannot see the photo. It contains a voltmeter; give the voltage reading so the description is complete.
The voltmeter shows 2.7 kV
